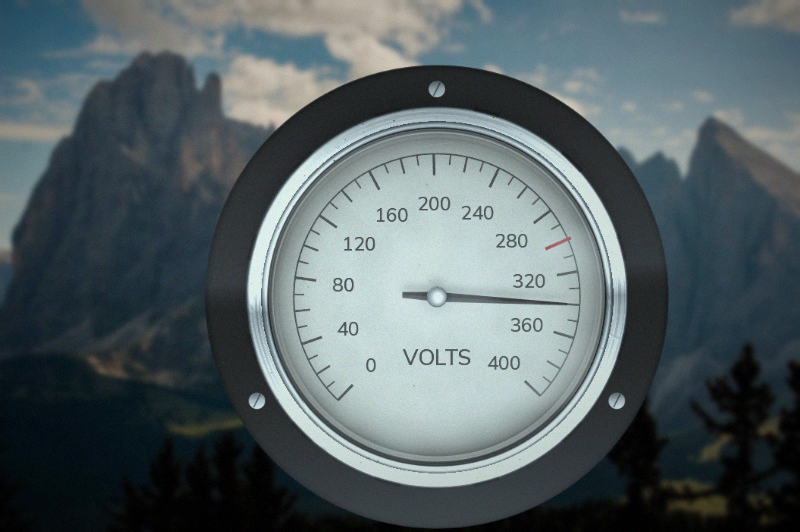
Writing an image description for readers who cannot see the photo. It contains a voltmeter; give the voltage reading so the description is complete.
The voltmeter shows 340 V
